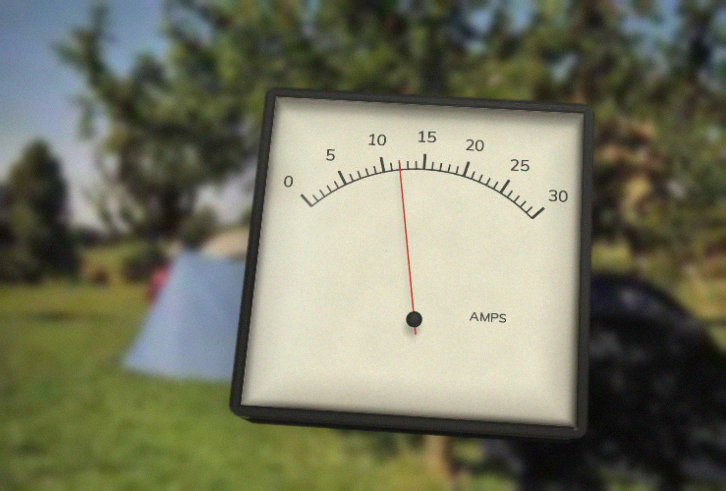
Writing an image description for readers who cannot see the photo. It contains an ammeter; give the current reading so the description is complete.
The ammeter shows 12 A
